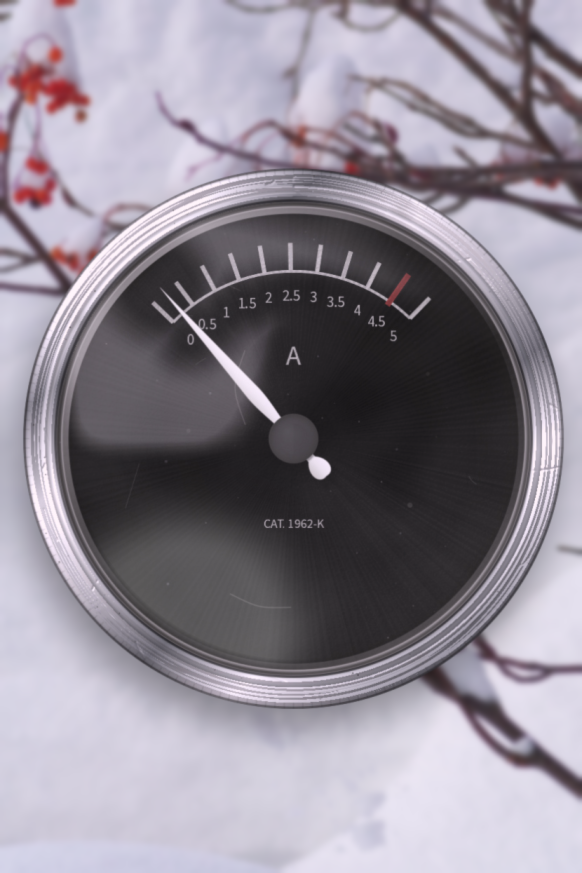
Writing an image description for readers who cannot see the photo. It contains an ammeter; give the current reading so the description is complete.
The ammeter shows 0.25 A
